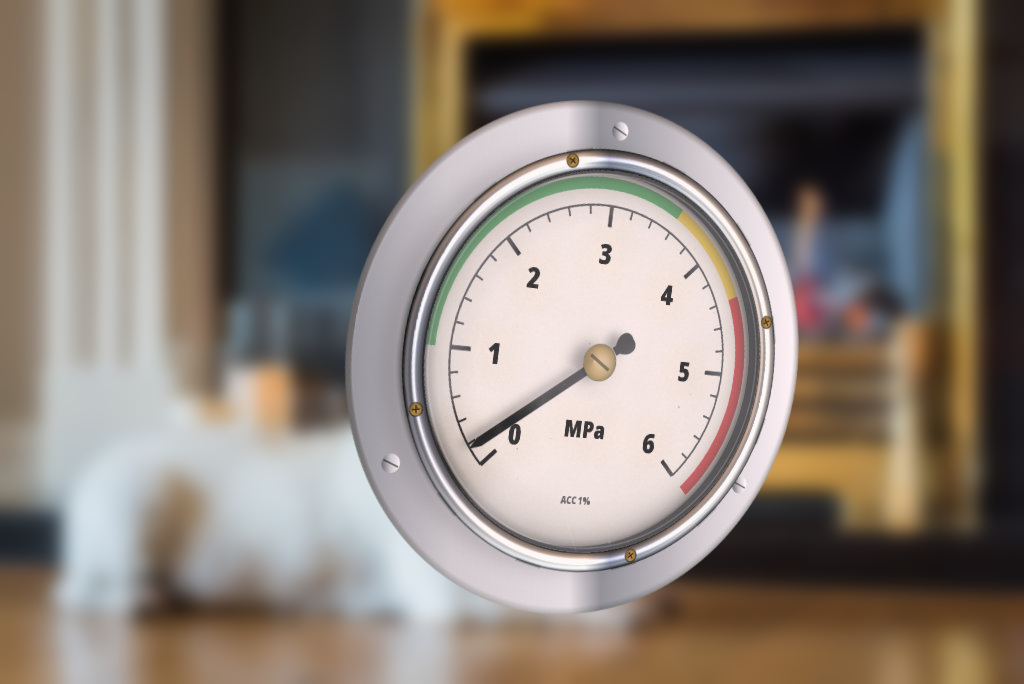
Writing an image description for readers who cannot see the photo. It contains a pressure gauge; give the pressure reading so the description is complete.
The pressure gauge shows 0.2 MPa
